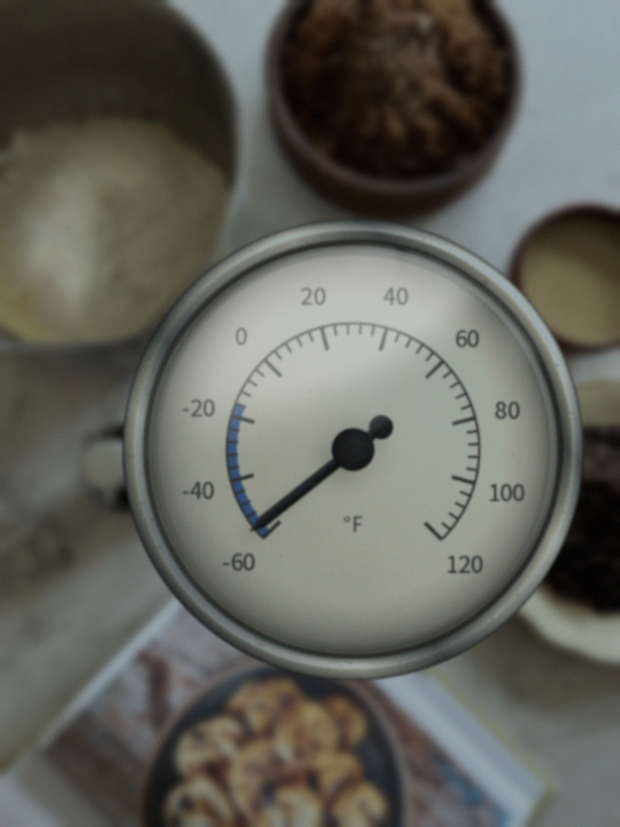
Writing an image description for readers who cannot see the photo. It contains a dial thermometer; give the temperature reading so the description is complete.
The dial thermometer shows -56 °F
